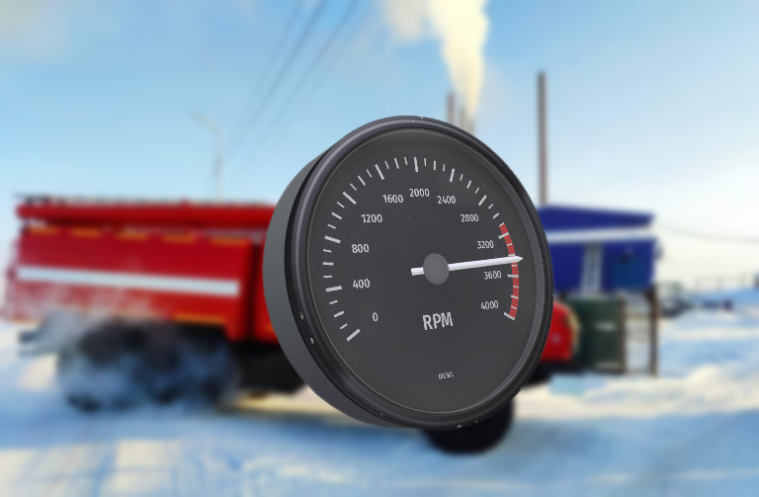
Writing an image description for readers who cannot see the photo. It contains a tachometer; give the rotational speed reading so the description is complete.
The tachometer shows 3450 rpm
